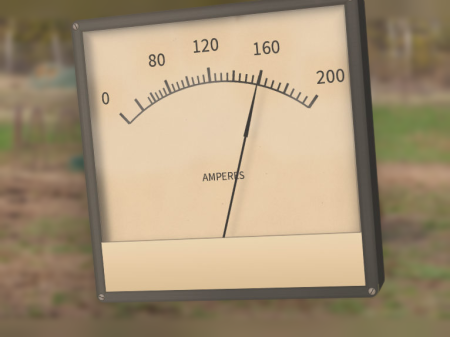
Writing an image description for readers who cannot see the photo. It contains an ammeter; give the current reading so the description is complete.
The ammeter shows 160 A
